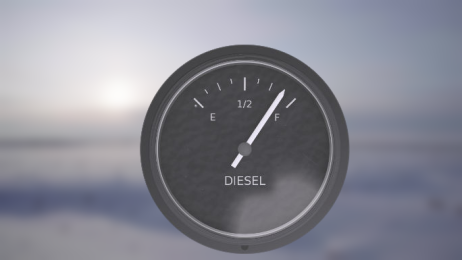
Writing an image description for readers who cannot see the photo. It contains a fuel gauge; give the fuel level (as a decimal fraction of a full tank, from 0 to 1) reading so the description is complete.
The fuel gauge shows 0.875
